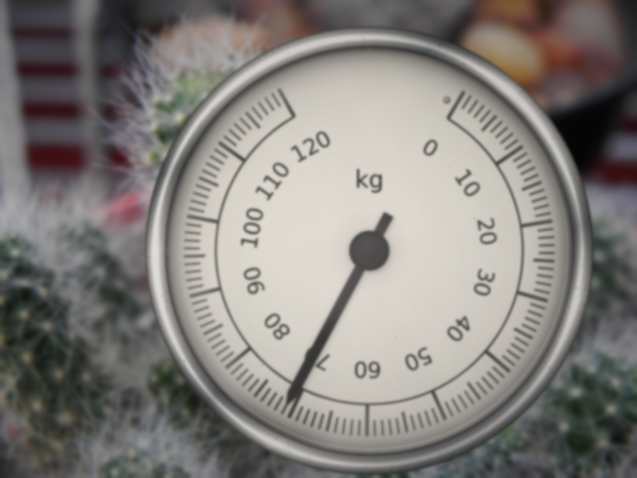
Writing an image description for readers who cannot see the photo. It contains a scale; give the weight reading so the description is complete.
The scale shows 71 kg
